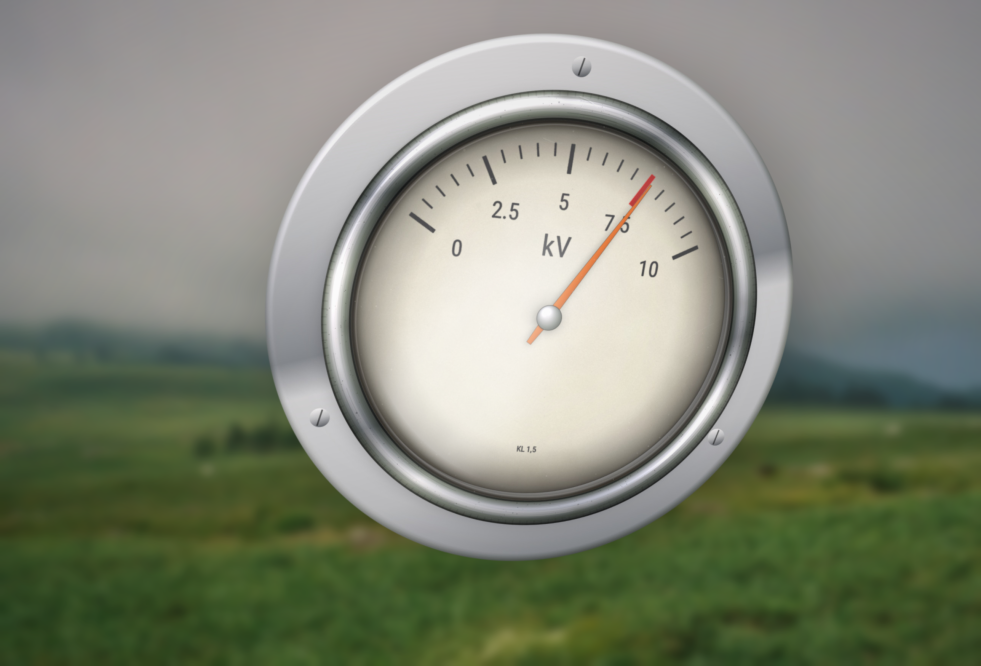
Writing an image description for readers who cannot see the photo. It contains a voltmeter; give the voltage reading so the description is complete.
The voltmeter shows 7.5 kV
